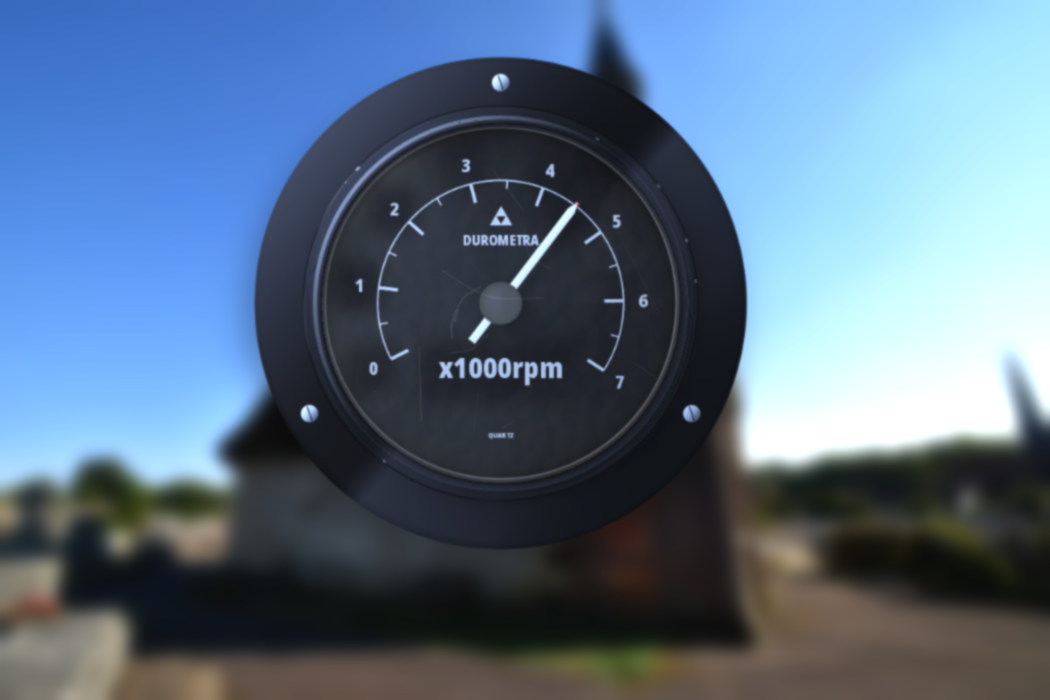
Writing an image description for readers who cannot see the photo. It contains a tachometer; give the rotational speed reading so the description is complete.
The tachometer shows 4500 rpm
